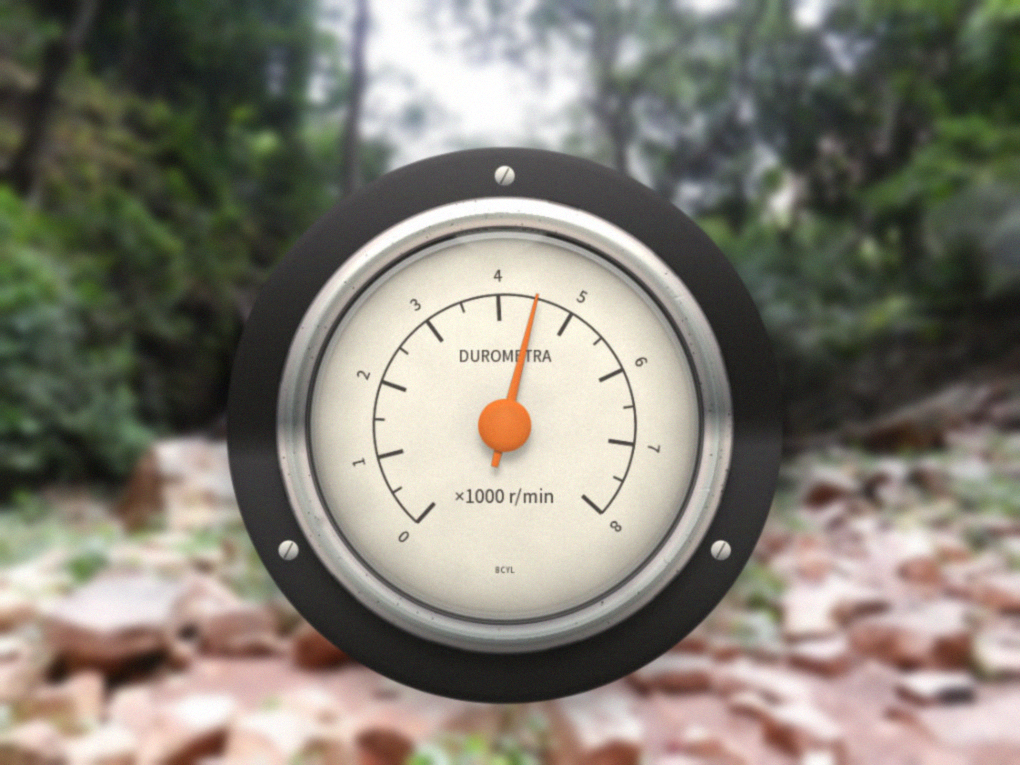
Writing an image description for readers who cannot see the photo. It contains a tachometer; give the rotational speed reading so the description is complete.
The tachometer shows 4500 rpm
